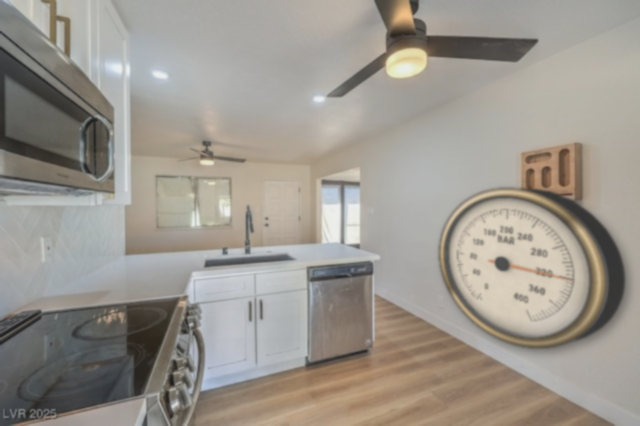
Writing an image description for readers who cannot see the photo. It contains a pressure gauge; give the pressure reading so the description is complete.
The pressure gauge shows 320 bar
